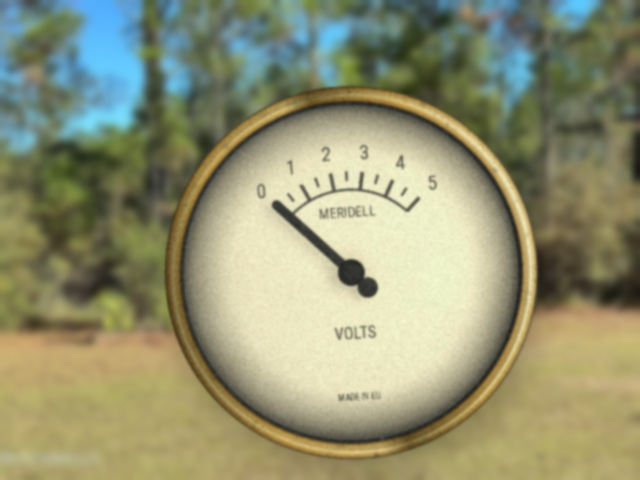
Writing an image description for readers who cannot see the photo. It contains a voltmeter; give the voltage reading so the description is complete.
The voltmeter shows 0 V
